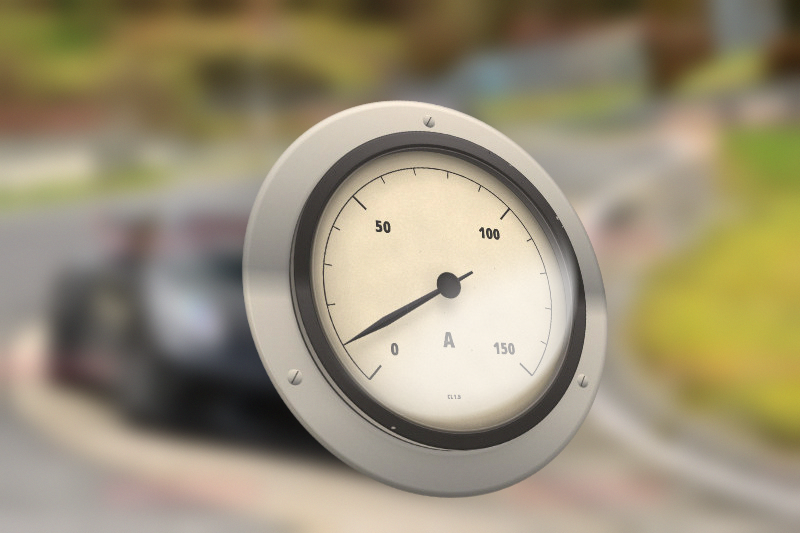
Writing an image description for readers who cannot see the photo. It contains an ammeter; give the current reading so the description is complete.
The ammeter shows 10 A
